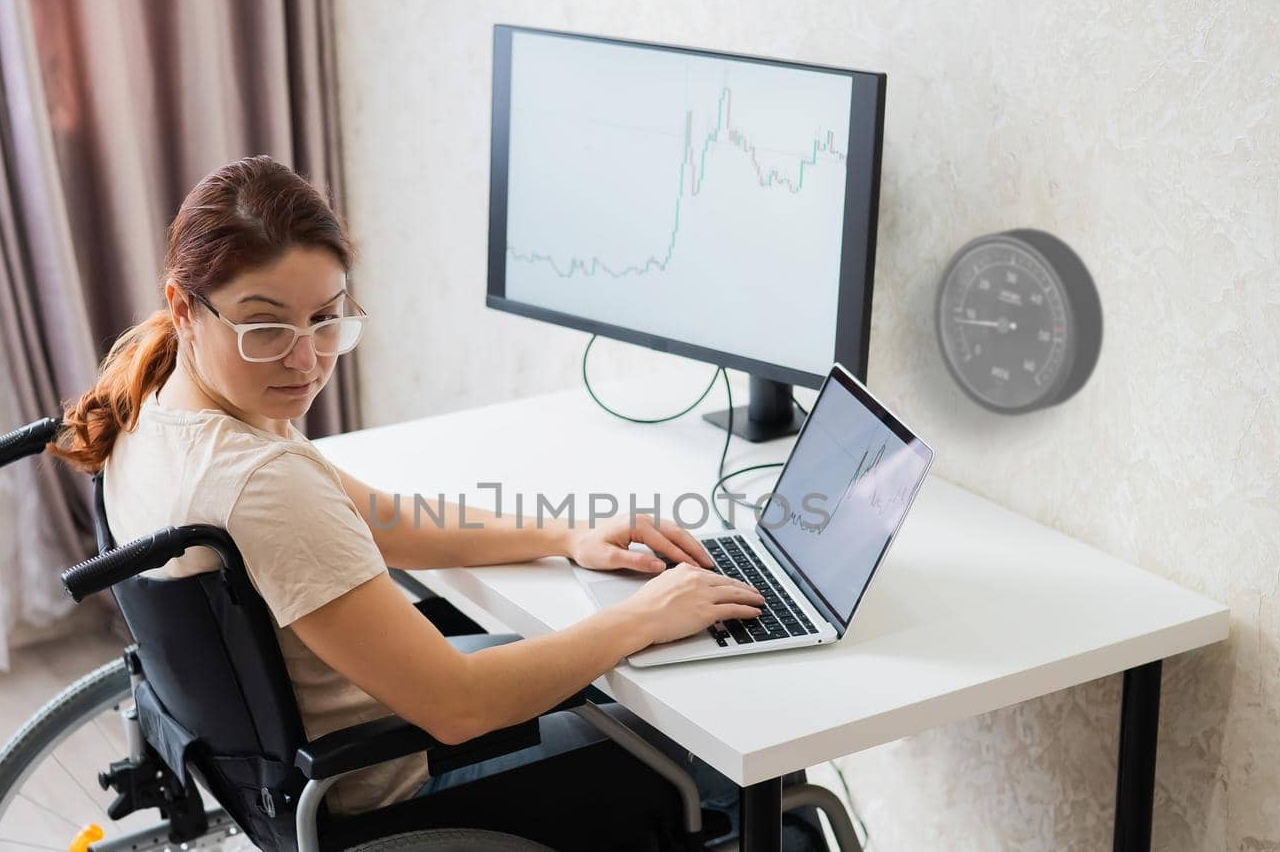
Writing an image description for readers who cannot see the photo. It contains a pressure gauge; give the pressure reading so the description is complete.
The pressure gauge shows 8 MPa
